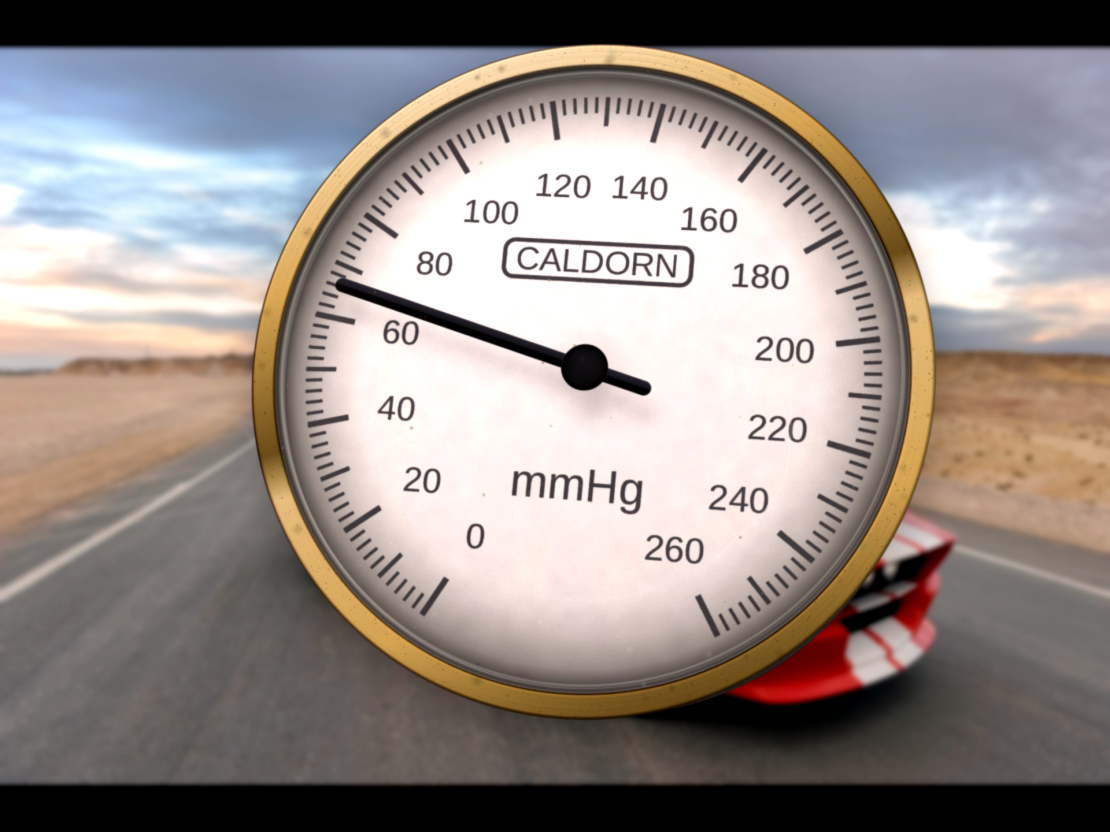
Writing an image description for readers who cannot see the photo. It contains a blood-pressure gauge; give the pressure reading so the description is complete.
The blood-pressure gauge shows 66 mmHg
